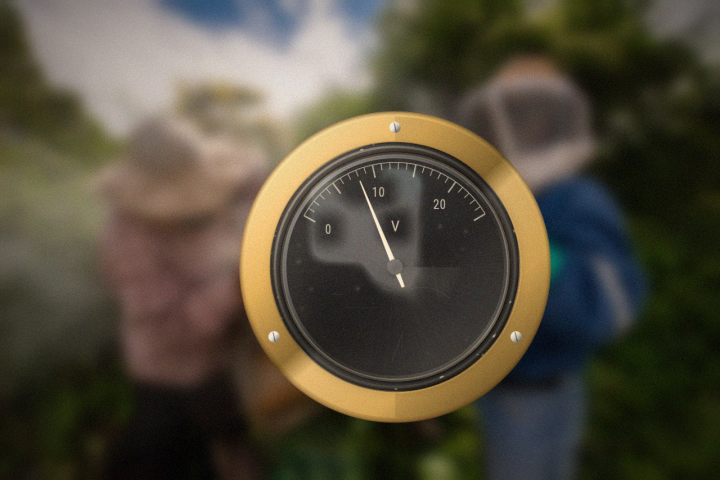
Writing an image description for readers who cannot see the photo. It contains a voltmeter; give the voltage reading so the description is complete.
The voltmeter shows 8 V
